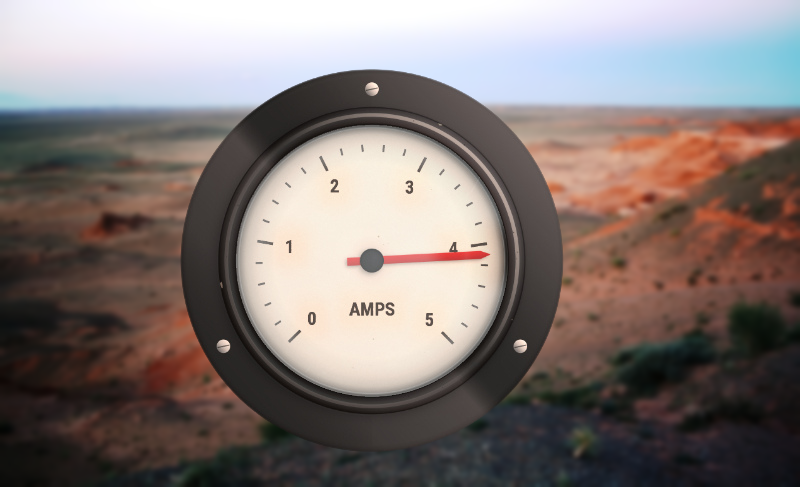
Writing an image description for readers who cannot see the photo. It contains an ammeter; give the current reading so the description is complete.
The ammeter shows 4.1 A
